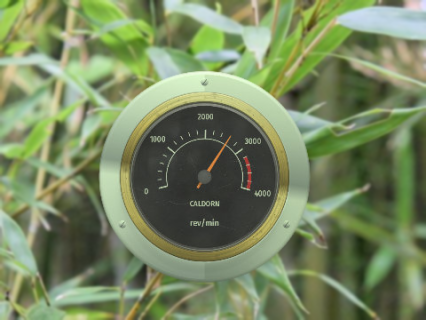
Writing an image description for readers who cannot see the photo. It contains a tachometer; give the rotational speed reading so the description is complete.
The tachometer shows 2600 rpm
